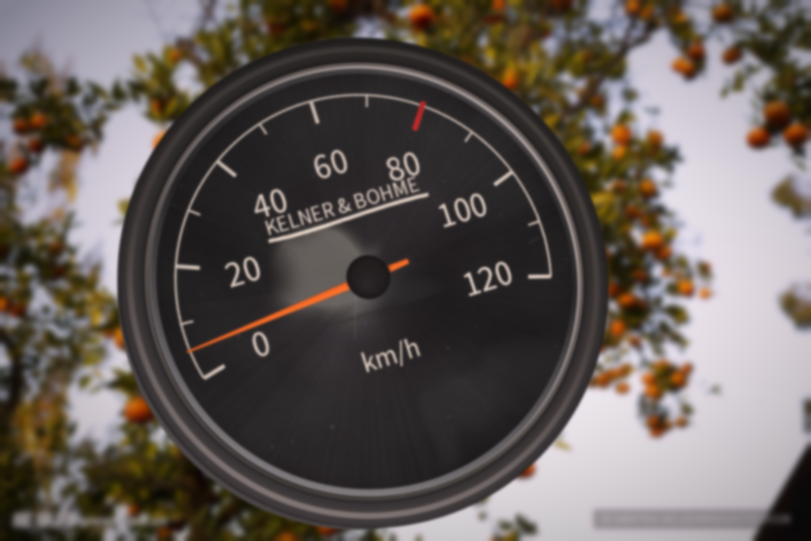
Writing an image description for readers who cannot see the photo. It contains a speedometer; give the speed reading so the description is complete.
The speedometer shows 5 km/h
